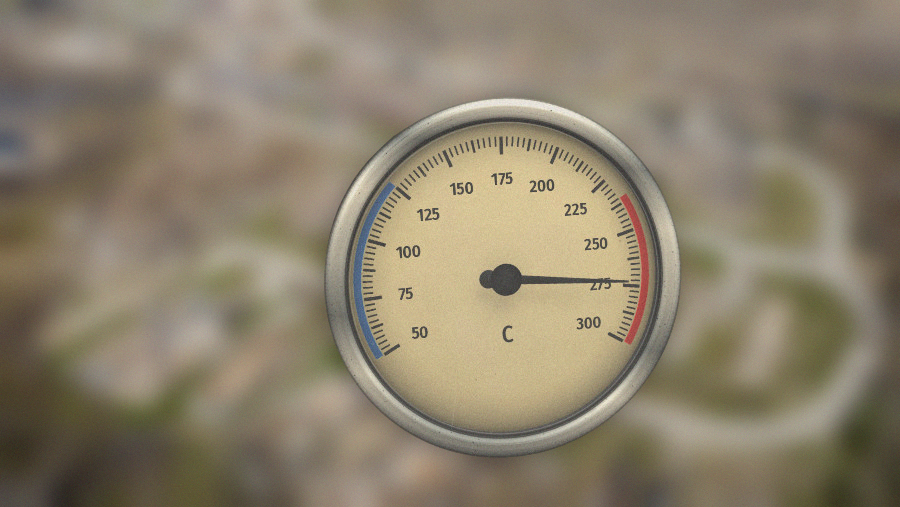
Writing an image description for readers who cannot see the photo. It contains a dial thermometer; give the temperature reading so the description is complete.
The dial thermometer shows 272.5 °C
